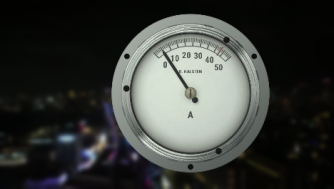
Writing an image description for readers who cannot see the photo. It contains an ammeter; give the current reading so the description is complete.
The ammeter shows 5 A
